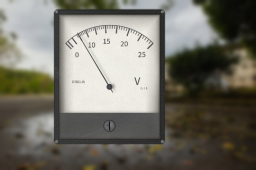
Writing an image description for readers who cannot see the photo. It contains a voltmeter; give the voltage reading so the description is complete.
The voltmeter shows 7.5 V
